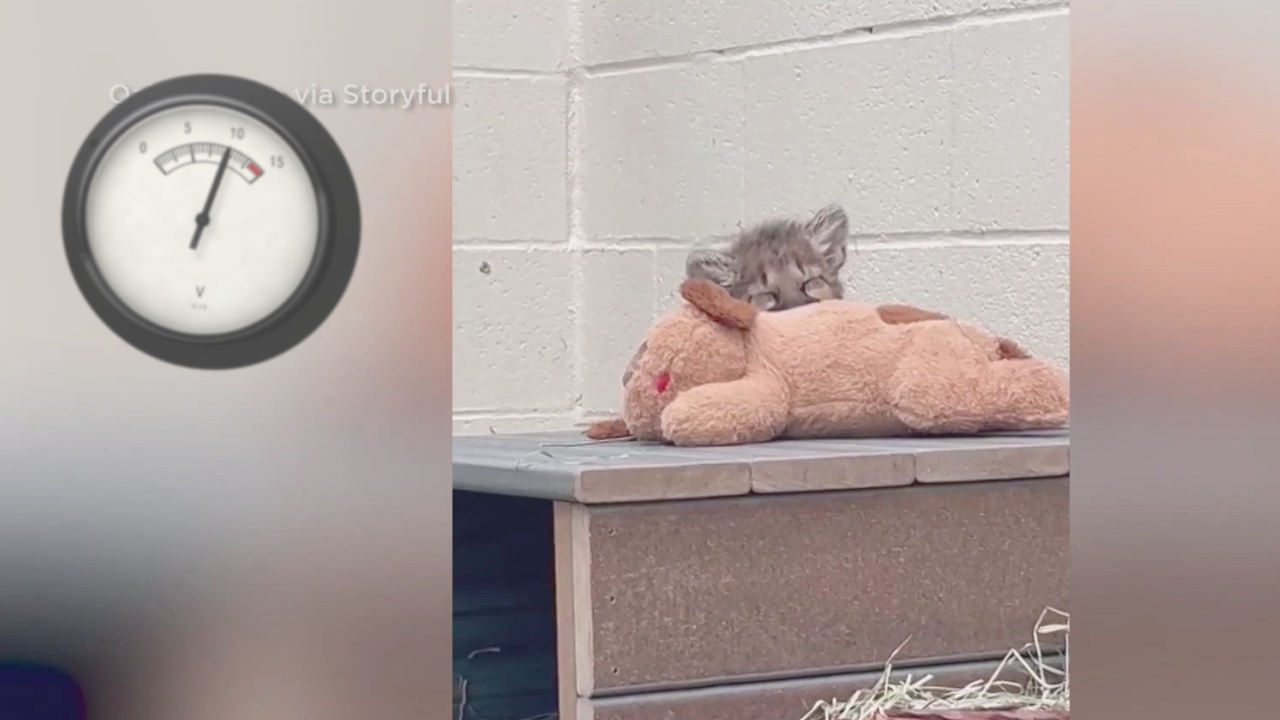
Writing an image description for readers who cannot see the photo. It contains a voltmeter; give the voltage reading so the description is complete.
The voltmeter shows 10 V
